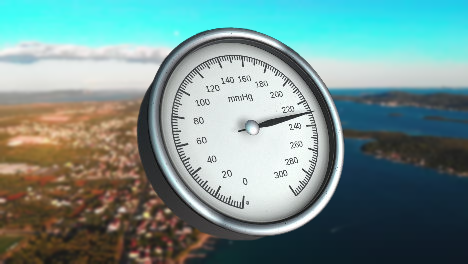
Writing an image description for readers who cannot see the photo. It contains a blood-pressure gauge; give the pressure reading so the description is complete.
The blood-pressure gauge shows 230 mmHg
